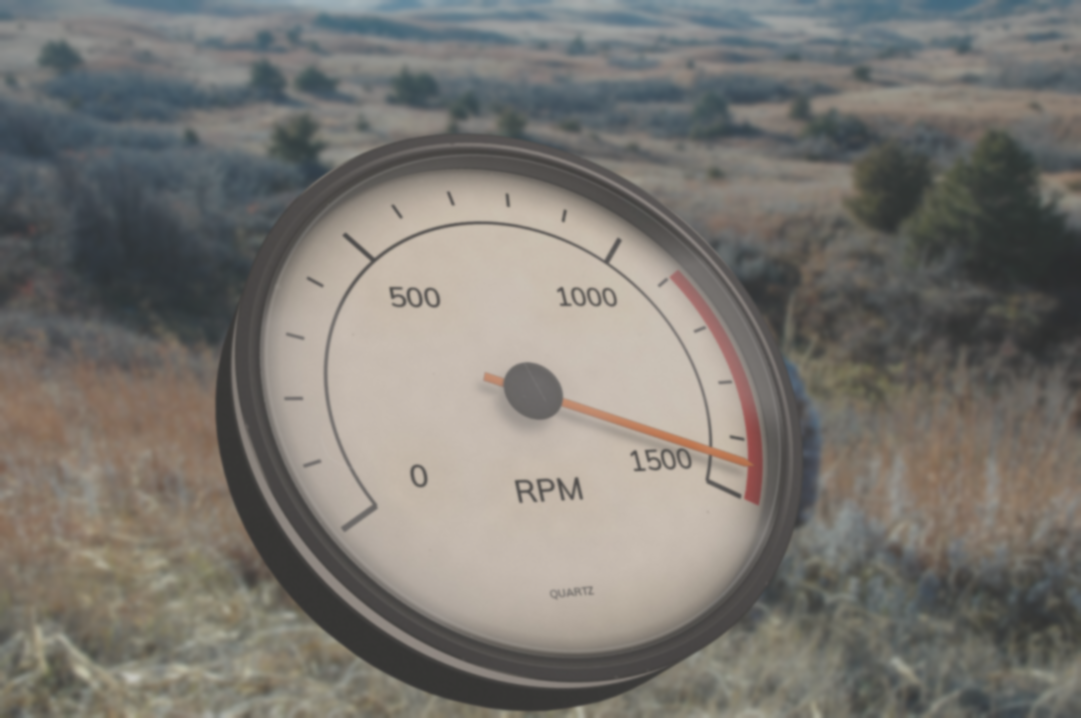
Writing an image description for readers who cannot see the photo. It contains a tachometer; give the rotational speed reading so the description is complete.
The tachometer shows 1450 rpm
